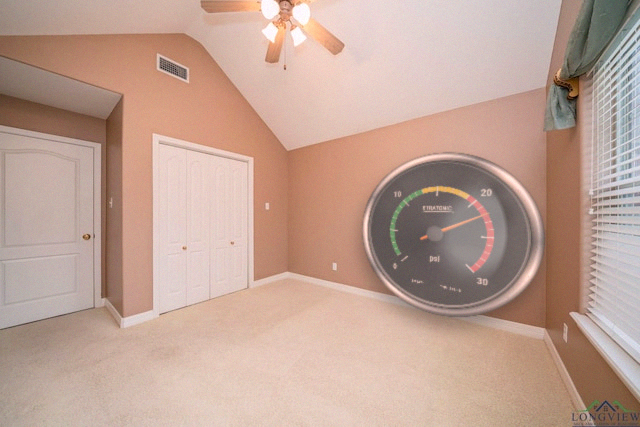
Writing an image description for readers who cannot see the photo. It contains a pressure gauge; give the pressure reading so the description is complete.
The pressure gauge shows 22 psi
